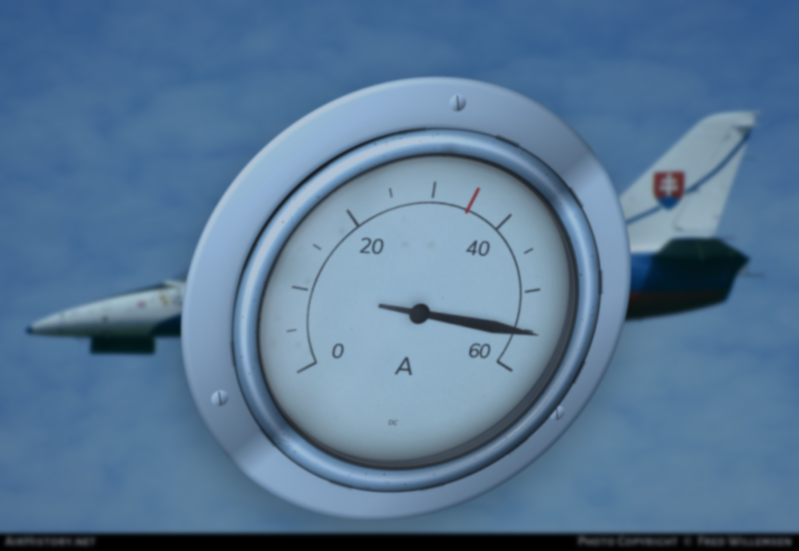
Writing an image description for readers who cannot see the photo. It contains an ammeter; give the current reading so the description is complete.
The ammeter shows 55 A
